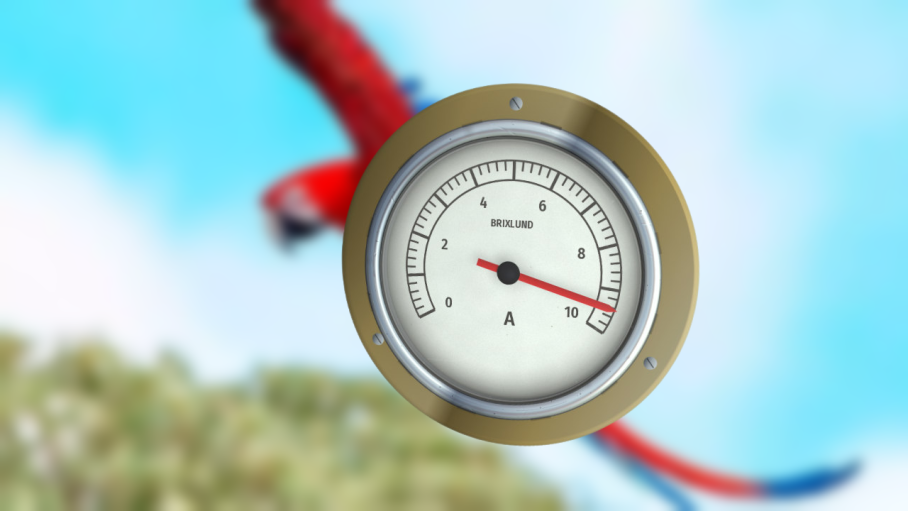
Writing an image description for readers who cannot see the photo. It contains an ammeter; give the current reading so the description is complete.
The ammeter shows 9.4 A
